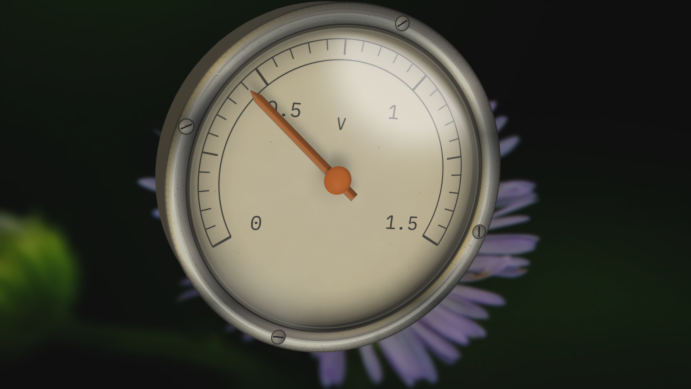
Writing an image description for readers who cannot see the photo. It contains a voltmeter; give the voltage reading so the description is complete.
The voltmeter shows 0.45 V
